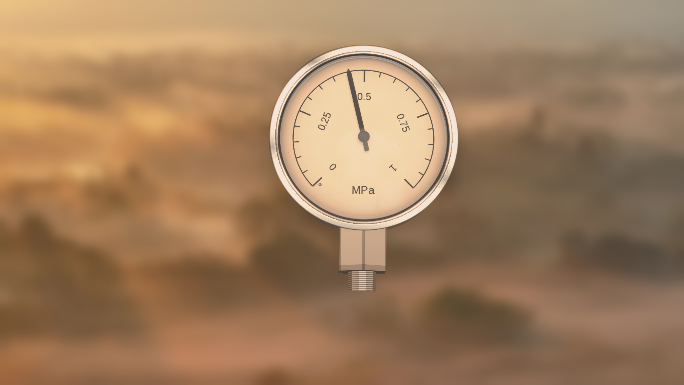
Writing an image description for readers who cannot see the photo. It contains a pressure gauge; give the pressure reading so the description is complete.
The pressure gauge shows 0.45 MPa
